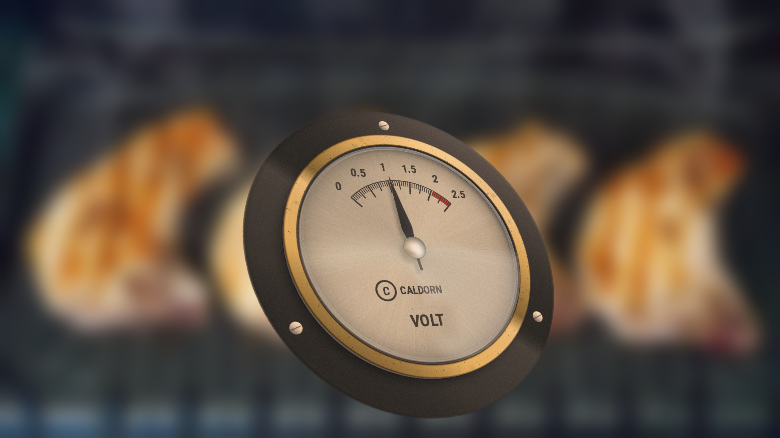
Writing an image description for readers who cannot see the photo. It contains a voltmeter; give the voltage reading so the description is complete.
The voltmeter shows 1 V
